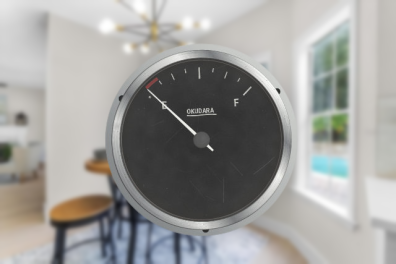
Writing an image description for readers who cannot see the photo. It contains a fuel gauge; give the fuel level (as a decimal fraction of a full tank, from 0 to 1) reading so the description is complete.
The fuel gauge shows 0
